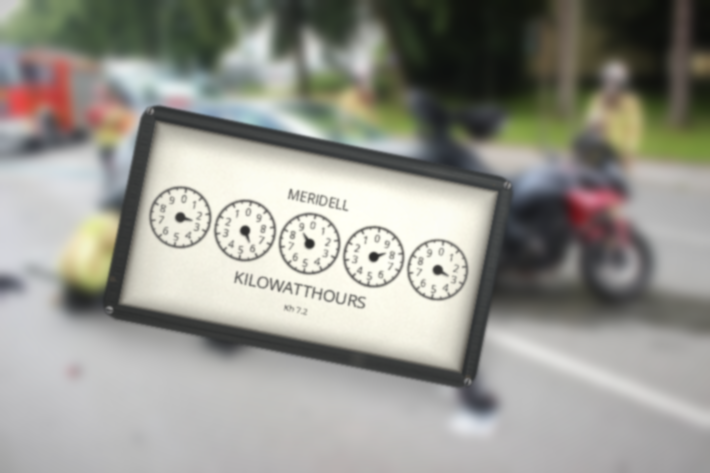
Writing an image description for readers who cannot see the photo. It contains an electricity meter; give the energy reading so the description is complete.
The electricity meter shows 25883 kWh
